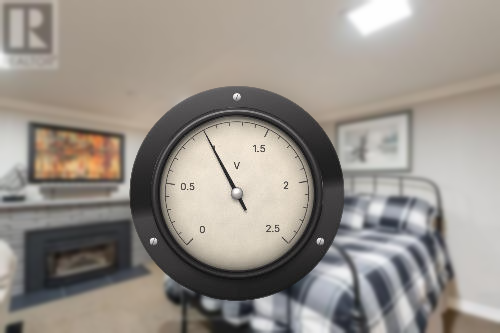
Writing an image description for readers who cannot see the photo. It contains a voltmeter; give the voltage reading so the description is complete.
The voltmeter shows 1 V
